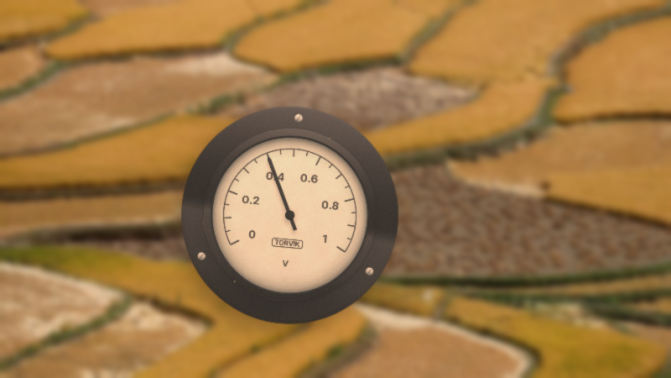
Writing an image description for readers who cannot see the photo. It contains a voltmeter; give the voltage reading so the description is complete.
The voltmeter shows 0.4 V
